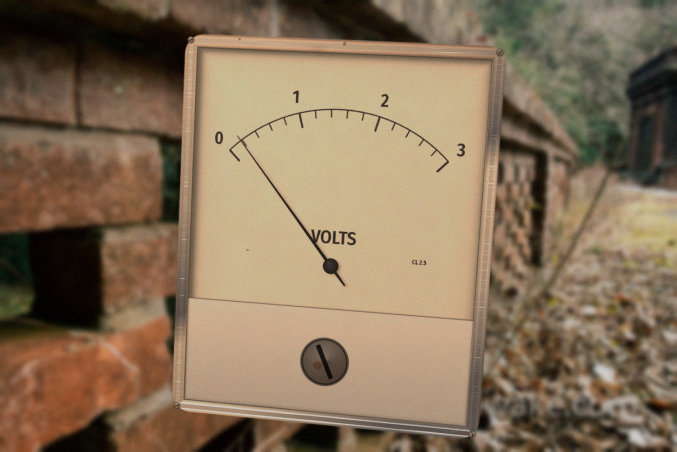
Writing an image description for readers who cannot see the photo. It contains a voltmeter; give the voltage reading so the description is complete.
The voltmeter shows 0.2 V
